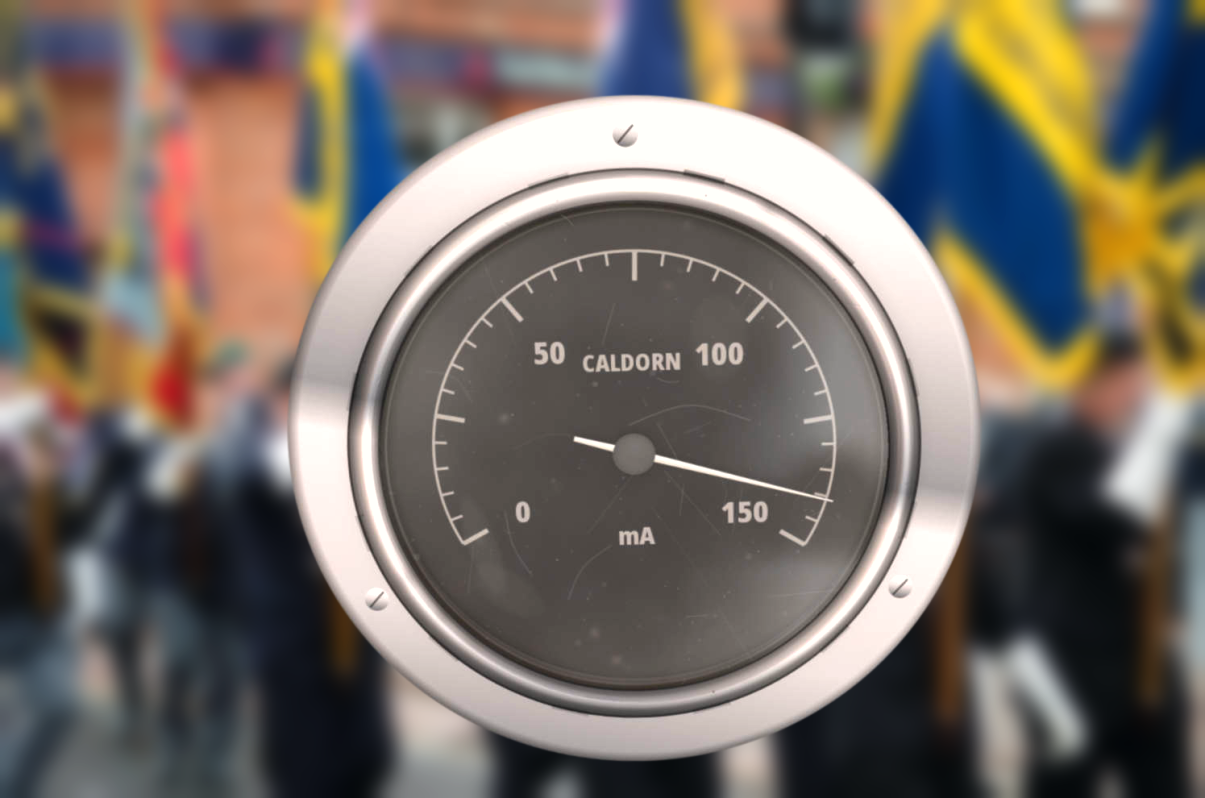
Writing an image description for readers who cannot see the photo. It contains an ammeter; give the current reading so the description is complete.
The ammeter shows 140 mA
